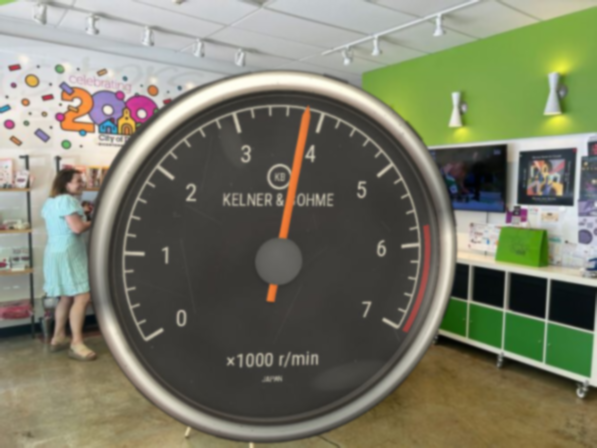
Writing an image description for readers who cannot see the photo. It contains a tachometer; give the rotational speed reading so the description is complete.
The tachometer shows 3800 rpm
